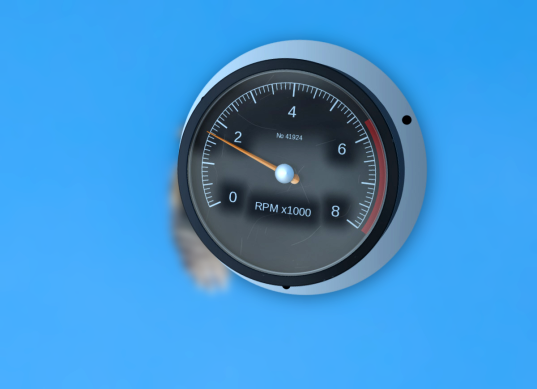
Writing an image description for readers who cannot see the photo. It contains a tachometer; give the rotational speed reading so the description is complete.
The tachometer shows 1700 rpm
